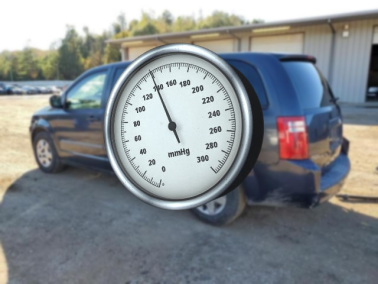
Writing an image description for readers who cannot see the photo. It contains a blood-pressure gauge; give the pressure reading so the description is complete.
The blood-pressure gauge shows 140 mmHg
